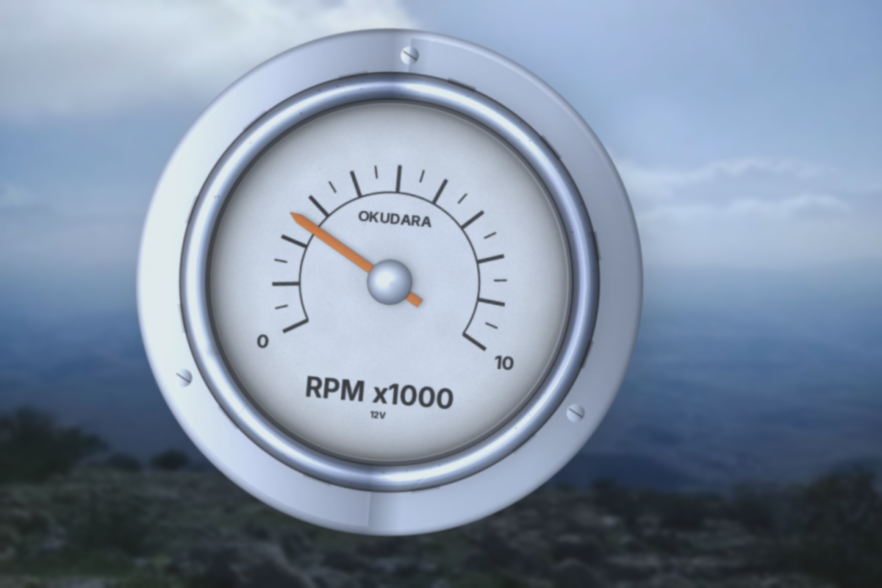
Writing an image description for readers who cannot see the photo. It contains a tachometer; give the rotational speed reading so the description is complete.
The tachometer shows 2500 rpm
